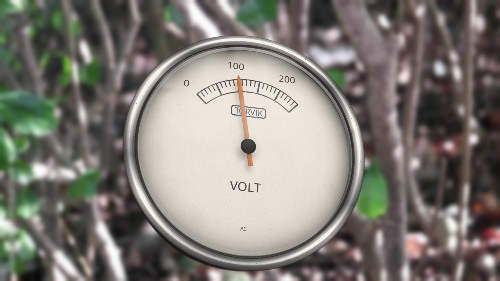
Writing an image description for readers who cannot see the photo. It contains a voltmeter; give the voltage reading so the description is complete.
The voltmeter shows 100 V
